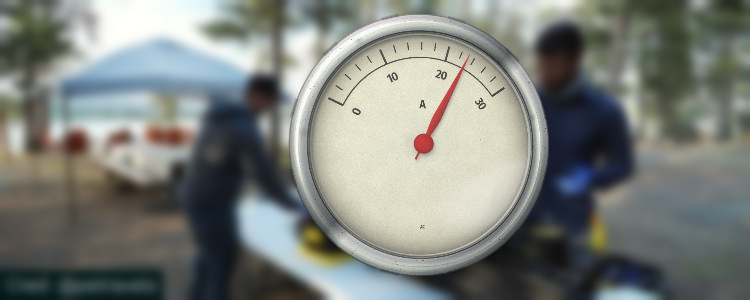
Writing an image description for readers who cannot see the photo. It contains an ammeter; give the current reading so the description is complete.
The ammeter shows 23 A
